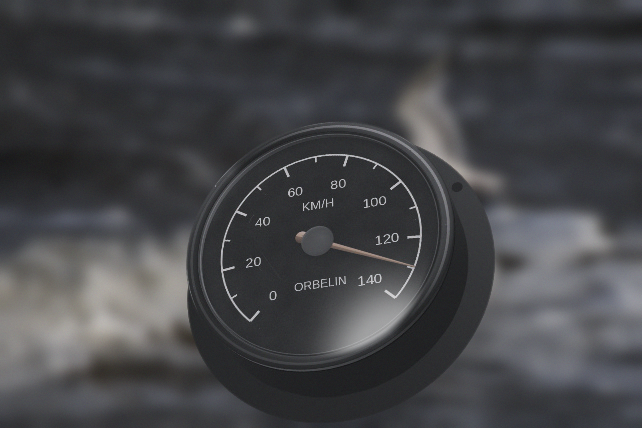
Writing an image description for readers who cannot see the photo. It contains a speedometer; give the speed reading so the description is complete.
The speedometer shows 130 km/h
